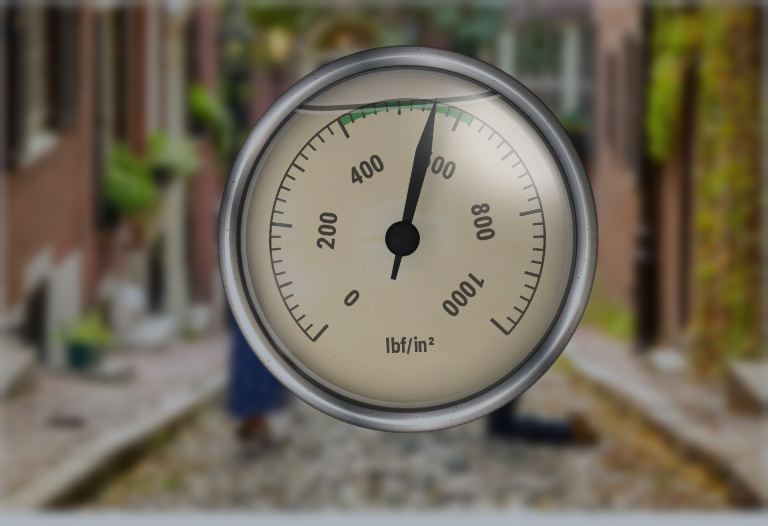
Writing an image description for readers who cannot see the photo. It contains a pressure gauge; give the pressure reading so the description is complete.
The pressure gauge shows 560 psi
